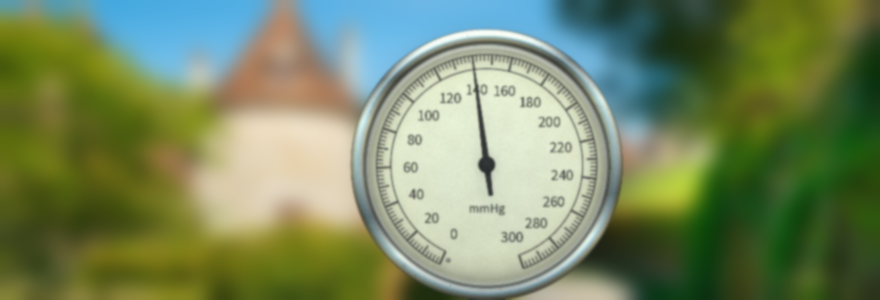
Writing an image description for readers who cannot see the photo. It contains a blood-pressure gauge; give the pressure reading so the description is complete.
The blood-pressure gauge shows 140 mmHg
